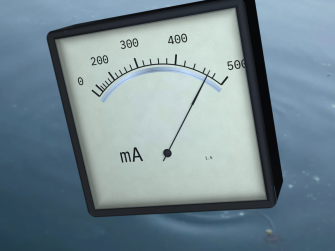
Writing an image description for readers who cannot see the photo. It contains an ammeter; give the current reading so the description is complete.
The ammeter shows 470 mA
